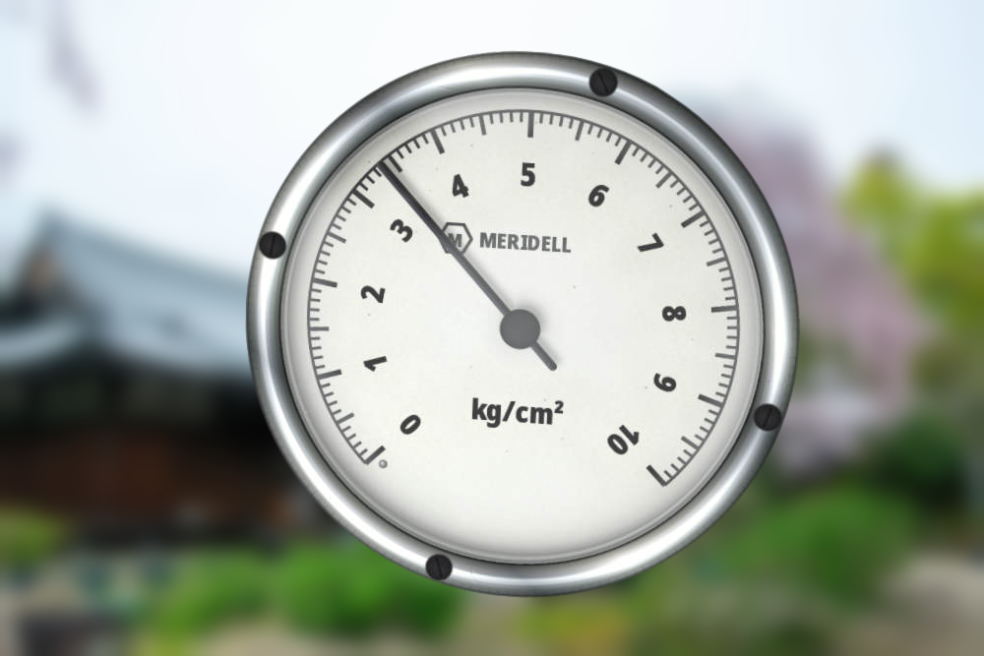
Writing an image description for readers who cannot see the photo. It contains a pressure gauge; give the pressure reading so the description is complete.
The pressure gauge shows 3.4 kg/cm²
